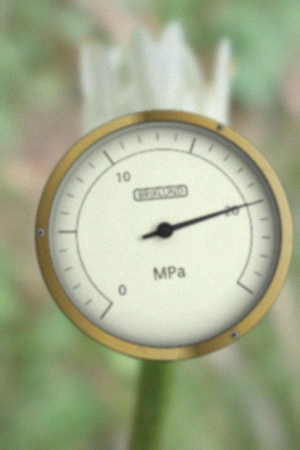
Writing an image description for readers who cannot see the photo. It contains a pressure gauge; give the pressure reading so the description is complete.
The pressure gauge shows 20 MPa
